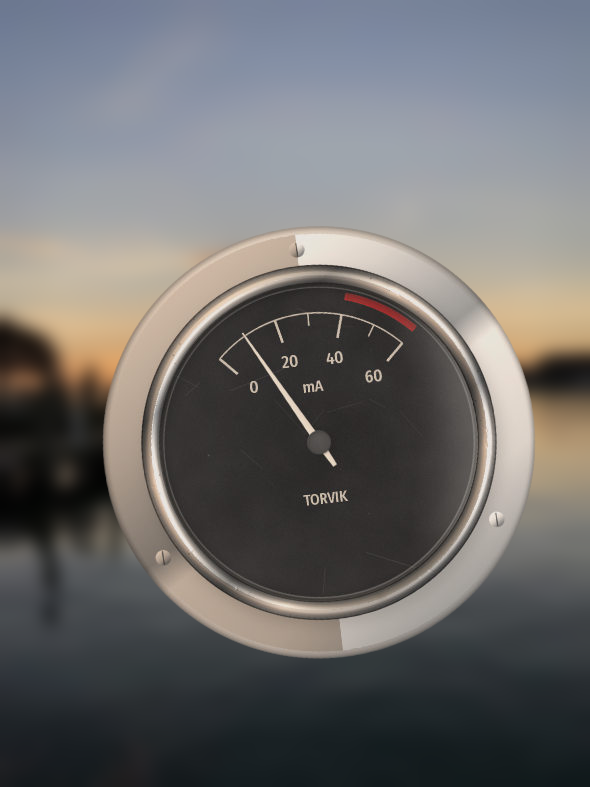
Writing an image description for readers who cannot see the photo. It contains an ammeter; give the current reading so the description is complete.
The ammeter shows 10 mA
